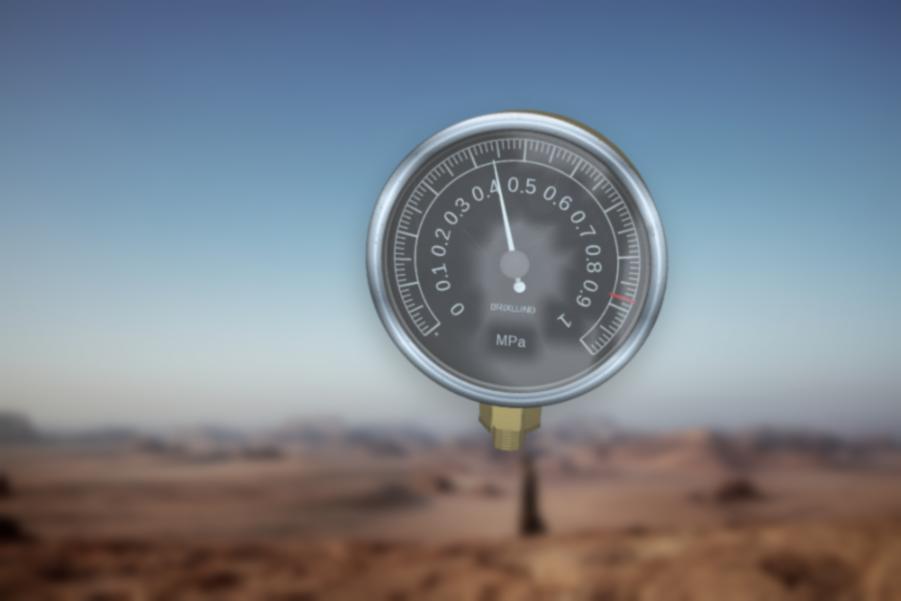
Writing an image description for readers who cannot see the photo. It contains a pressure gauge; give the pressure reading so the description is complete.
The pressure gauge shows 0.44 MPa
